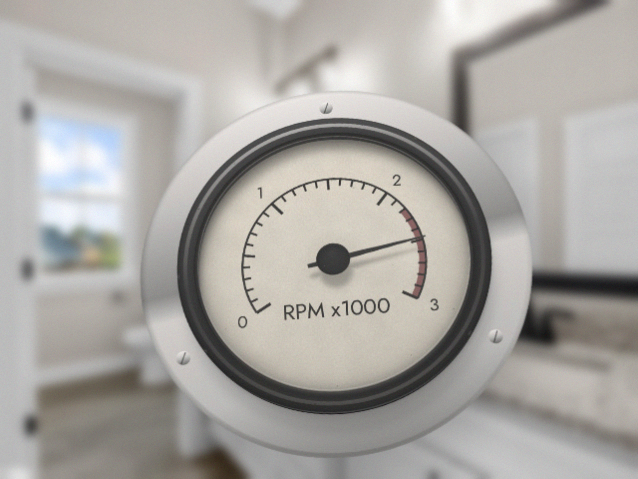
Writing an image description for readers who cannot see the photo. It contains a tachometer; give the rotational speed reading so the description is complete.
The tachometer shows 2500 rpm
